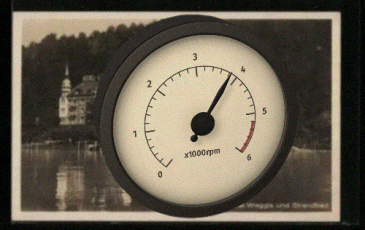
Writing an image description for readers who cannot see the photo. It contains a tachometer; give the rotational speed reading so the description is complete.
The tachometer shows 3800 rpm
